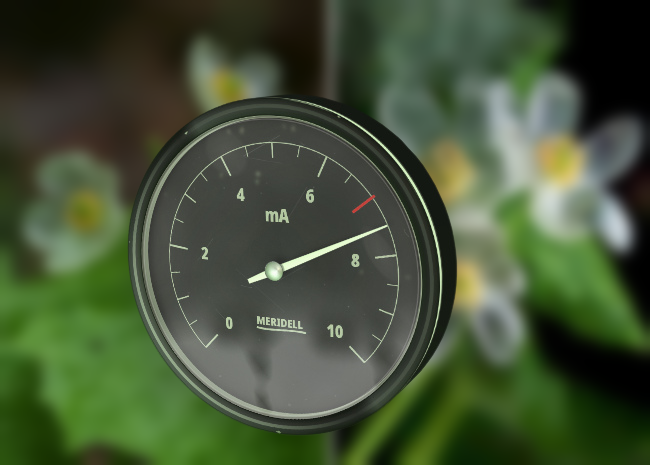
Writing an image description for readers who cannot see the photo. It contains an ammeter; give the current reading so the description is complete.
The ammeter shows 7.5 mA
